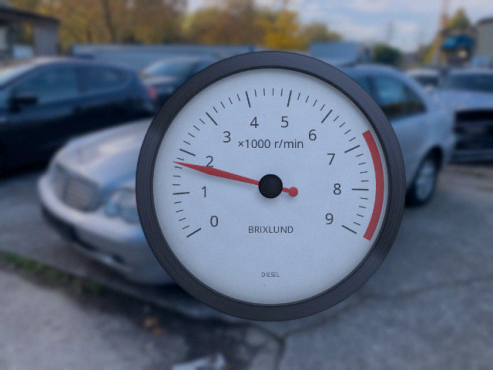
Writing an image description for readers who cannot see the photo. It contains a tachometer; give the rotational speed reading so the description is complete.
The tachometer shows 1700 rpm
